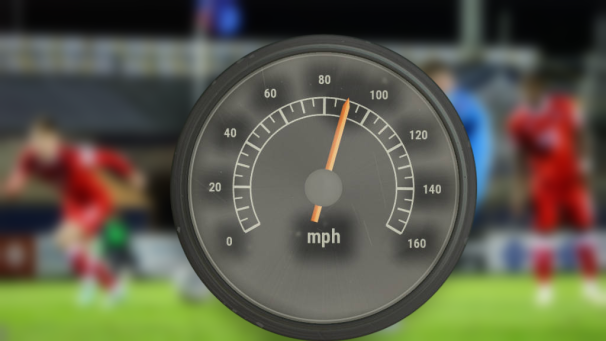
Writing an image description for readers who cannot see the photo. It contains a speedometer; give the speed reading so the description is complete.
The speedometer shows 90 mph
